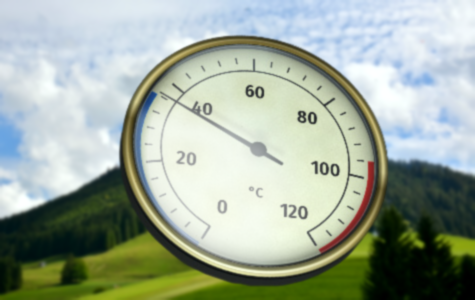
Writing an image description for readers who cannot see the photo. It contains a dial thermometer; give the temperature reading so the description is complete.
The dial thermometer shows 36 °C
